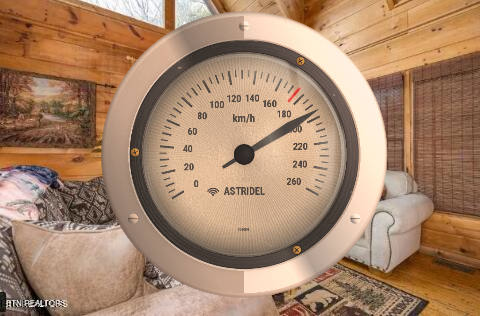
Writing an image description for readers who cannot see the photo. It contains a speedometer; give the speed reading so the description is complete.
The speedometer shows 195 km/h
